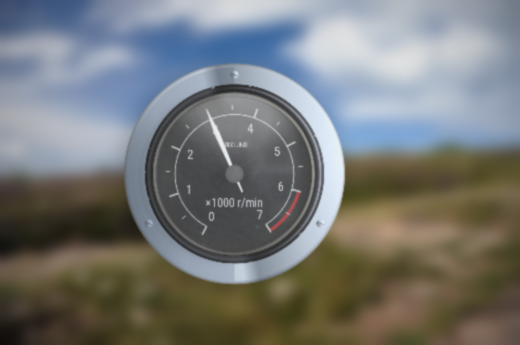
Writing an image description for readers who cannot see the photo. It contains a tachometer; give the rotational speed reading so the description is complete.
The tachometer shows 3000 rpm
